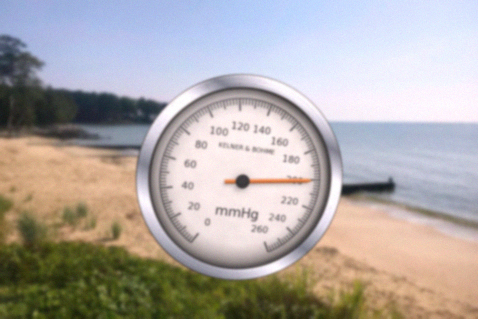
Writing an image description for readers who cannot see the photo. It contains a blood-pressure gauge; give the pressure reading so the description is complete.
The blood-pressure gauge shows 200 mmHg
